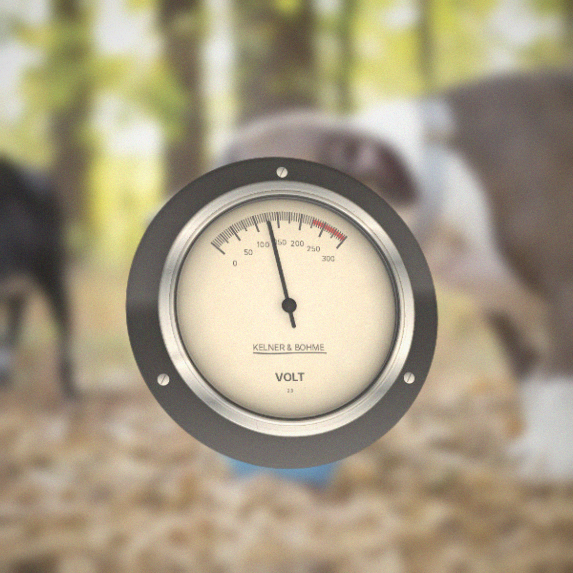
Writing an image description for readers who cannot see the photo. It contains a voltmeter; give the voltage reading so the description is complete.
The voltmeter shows 125 V
